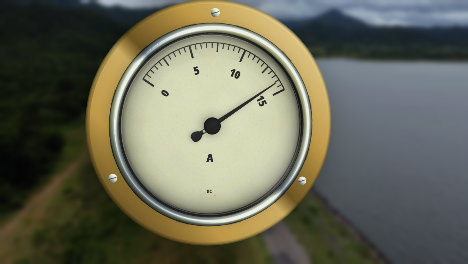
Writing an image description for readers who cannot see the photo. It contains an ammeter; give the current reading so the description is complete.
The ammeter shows 14 A
